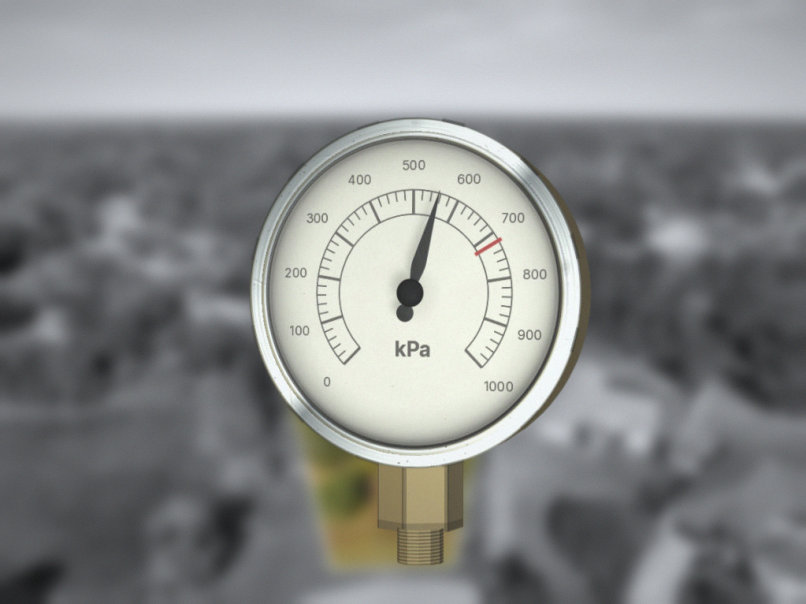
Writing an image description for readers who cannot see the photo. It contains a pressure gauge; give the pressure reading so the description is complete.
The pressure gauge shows 560 kPa
